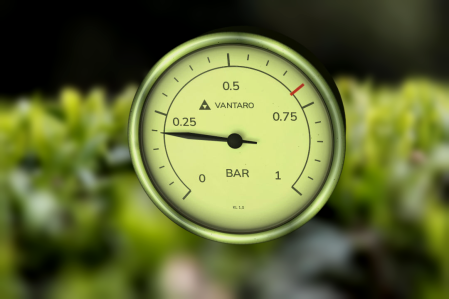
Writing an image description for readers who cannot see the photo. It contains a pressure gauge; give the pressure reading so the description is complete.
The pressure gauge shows 0.2 bar
